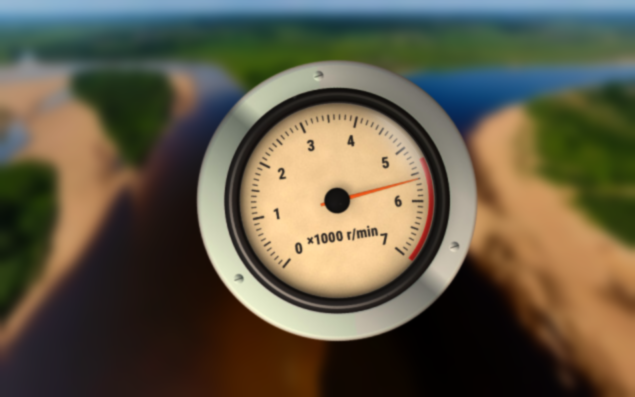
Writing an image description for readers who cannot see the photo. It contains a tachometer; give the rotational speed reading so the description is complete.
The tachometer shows 5600 rpm
